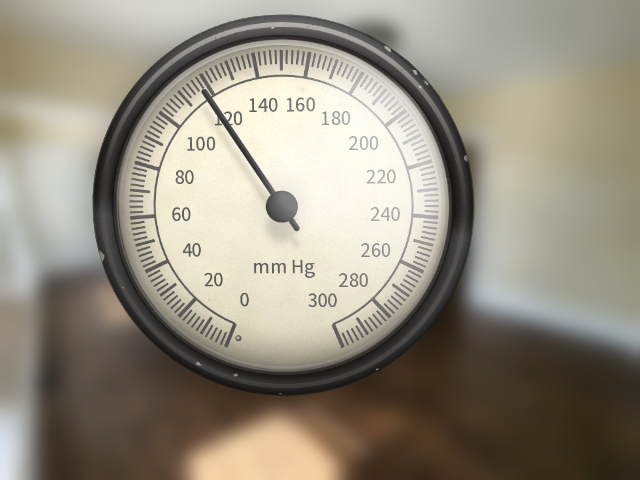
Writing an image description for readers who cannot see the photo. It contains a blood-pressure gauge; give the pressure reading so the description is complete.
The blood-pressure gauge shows 118 mmHg
